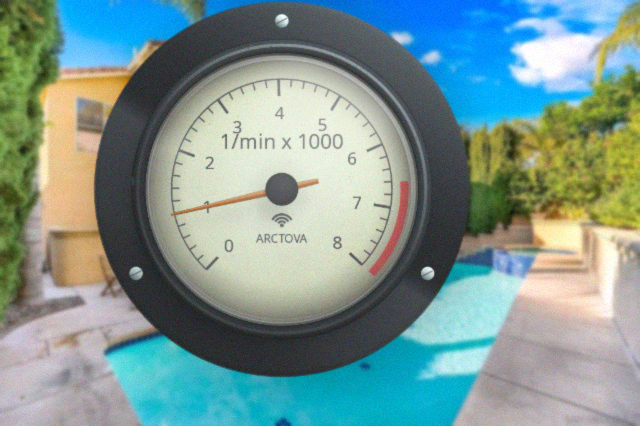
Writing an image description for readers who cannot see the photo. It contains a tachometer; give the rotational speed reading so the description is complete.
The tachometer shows 1000 rpm
